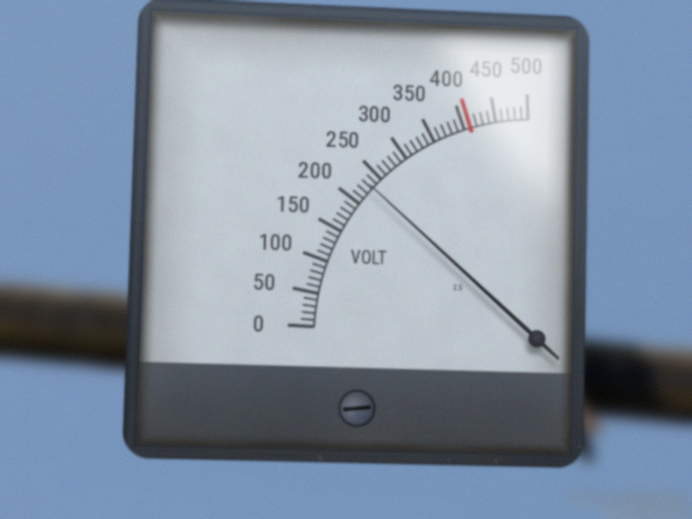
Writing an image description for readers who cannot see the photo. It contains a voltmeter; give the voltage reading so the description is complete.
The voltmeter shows 230 V
